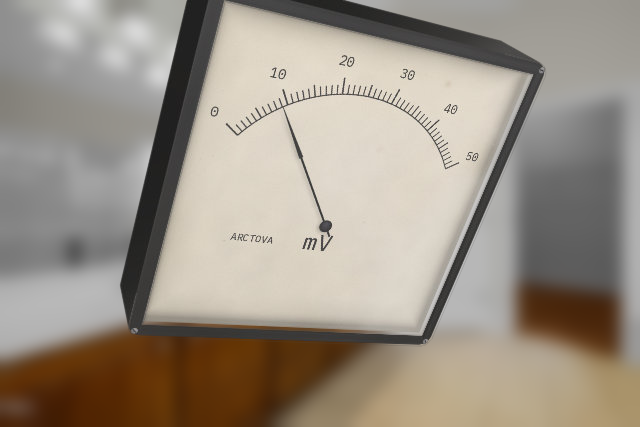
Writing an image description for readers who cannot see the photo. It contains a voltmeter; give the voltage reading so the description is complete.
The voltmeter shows 9 mV
